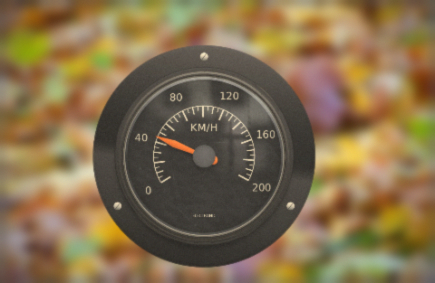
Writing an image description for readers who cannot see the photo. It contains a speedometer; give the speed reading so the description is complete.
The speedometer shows 45 km/h
